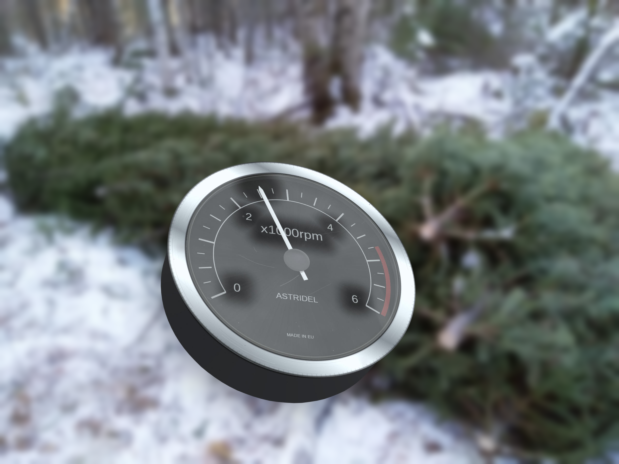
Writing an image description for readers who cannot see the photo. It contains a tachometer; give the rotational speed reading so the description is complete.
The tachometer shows 2500 rpm
